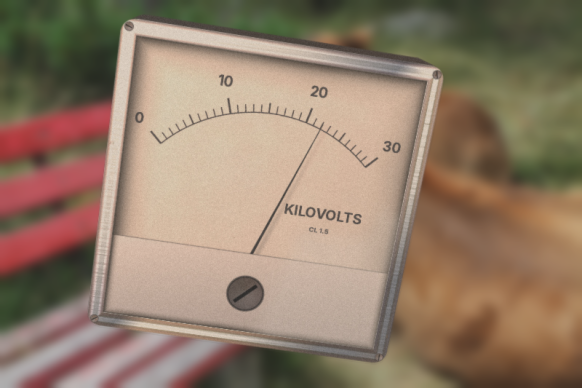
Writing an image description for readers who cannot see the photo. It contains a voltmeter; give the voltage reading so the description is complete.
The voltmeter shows 22 kV
